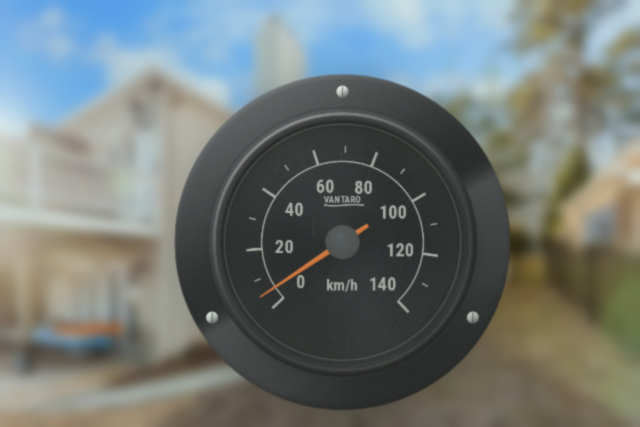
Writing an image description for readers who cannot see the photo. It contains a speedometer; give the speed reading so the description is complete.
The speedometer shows 5 km/h
